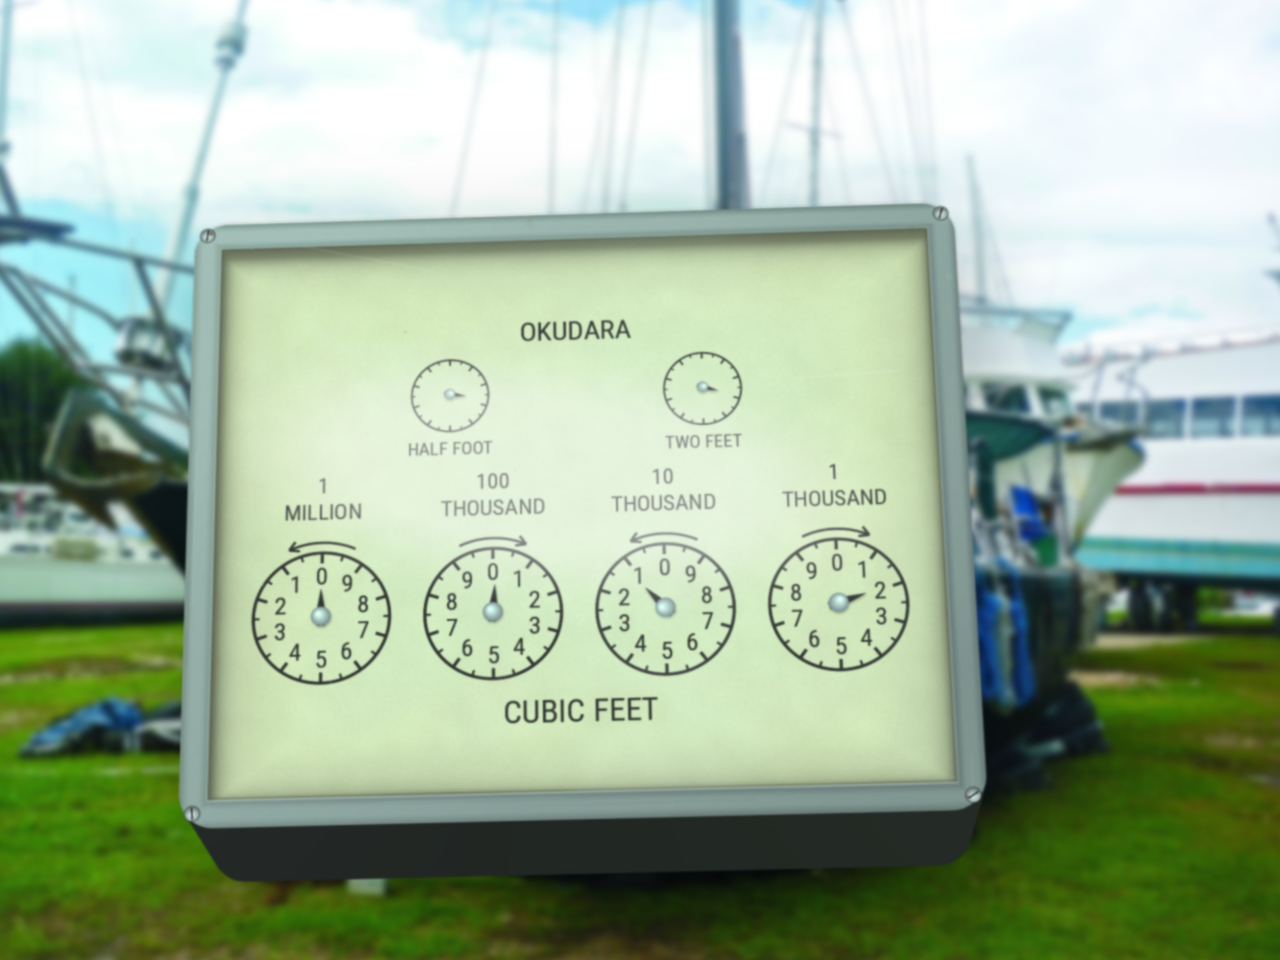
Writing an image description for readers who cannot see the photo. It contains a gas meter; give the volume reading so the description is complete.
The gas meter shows 1200 ft³
